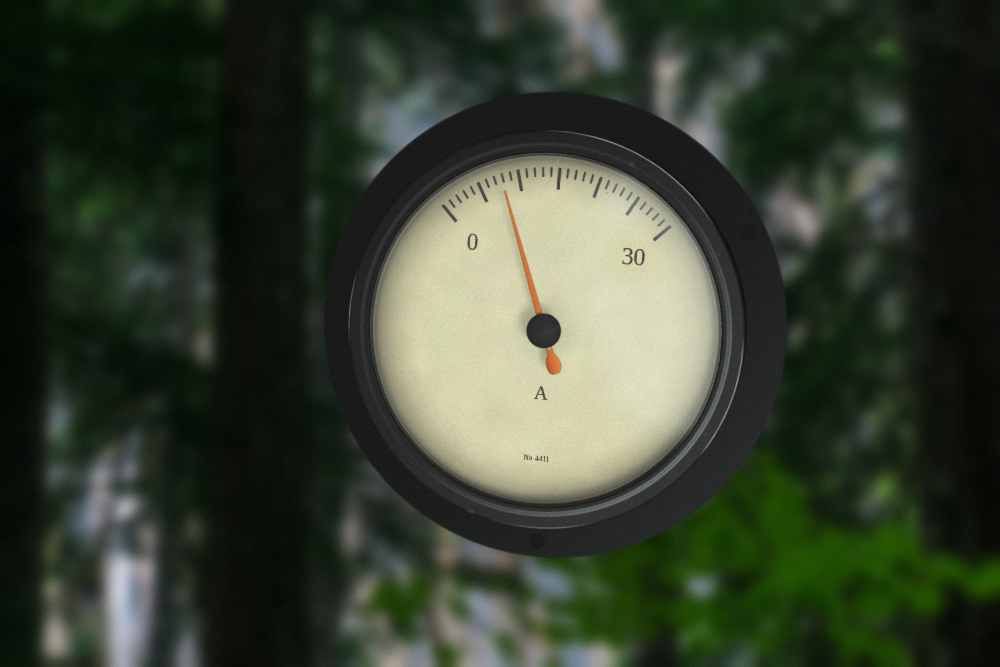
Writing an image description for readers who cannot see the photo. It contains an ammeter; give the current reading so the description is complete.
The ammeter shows 8 A
